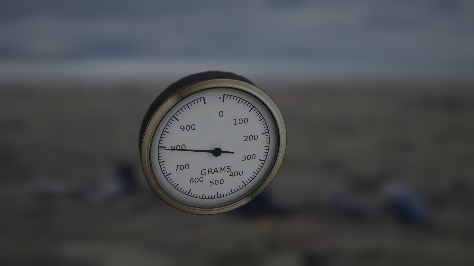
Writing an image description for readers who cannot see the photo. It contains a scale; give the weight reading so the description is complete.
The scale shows 800 g
